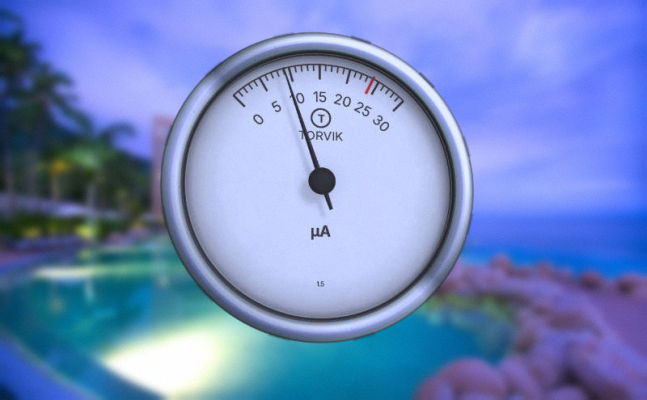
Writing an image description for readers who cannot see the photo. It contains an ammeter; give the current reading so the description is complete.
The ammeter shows 9 µA
